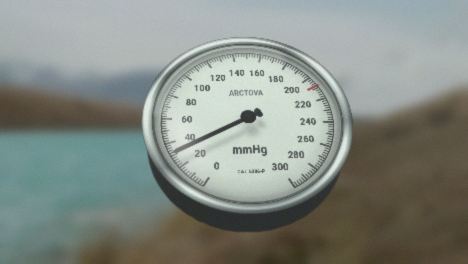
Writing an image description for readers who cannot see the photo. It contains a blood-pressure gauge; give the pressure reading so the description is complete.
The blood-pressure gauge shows 30 mmHg
